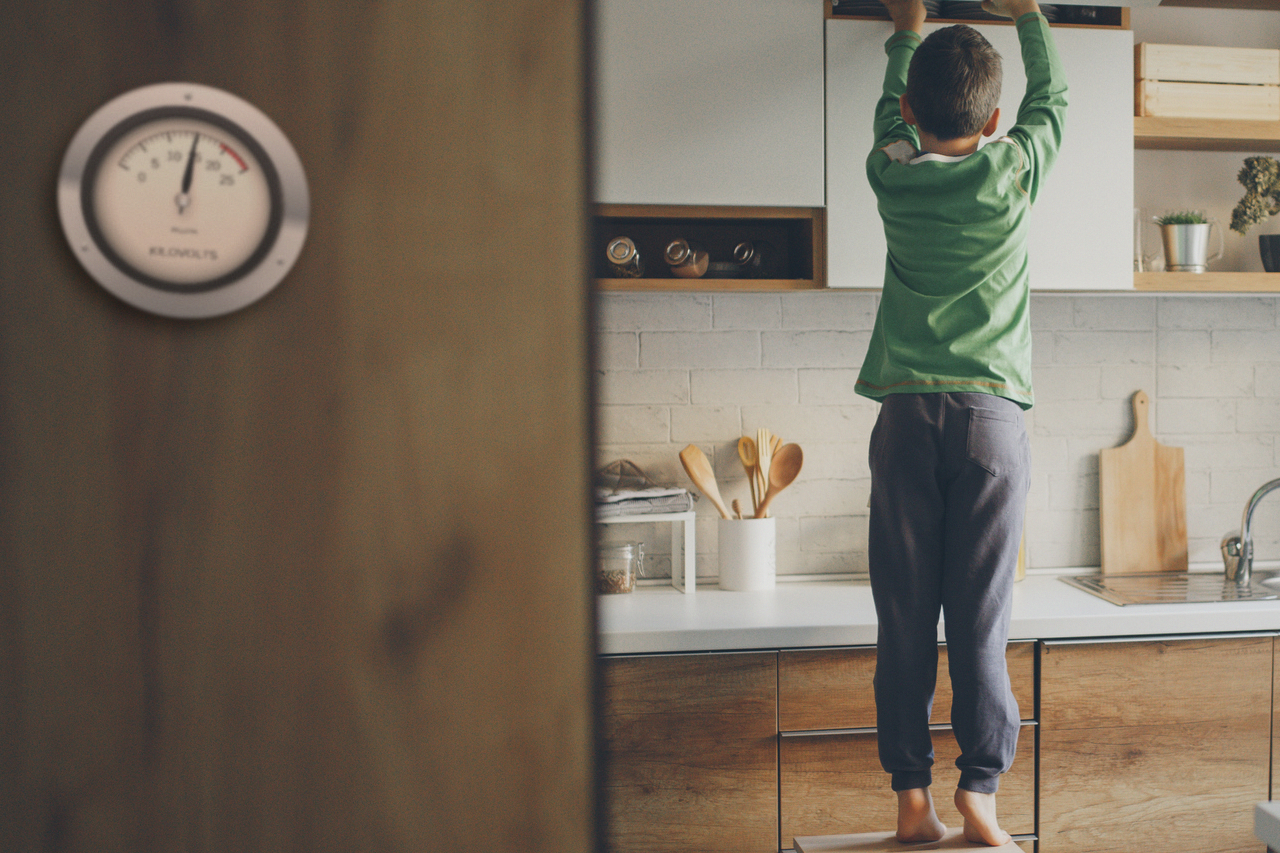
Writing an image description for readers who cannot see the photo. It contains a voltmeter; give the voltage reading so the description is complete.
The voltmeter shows 15 kV
